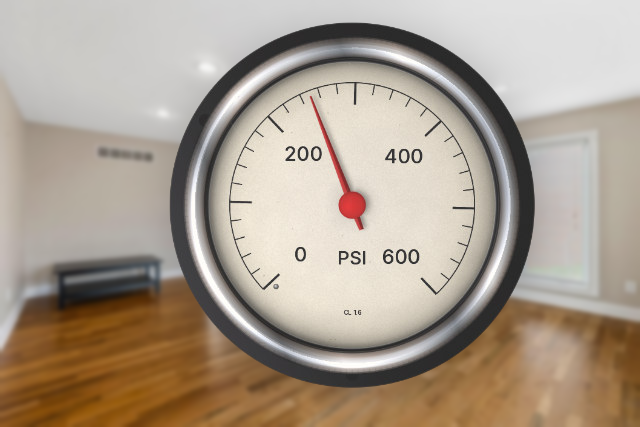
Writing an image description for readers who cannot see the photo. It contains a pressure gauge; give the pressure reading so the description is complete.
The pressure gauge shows 250 psi
